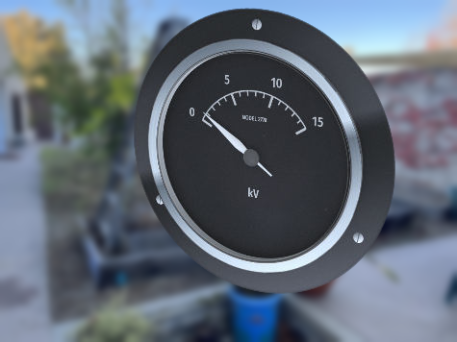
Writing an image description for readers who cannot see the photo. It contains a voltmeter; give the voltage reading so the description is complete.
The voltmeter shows 1 kV
